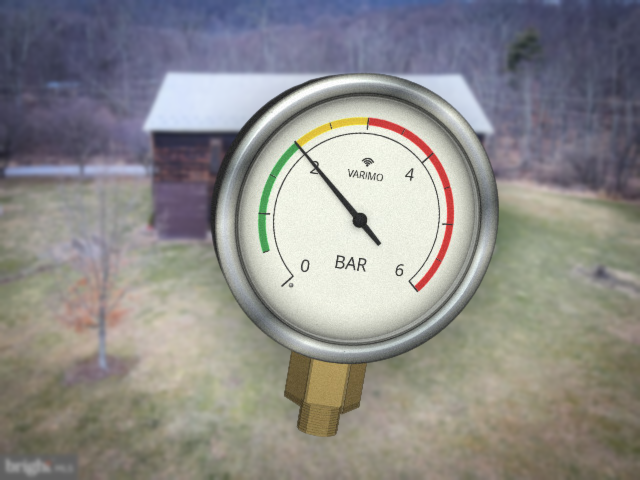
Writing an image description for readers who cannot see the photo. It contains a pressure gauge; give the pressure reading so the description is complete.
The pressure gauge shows 2 bar
